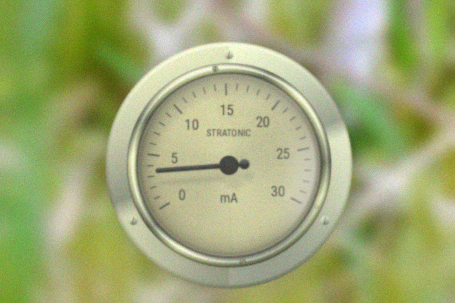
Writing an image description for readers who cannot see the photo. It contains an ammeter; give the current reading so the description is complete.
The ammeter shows 3.5 mA
